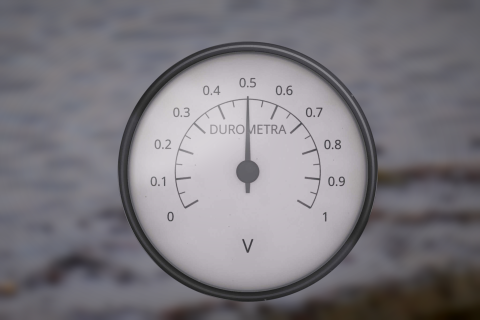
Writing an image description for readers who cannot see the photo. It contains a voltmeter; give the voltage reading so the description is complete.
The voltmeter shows 0.5 V
